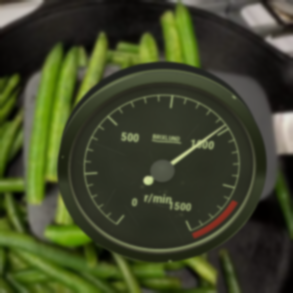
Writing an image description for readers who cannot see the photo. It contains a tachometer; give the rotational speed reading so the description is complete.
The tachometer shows 975 rpm
